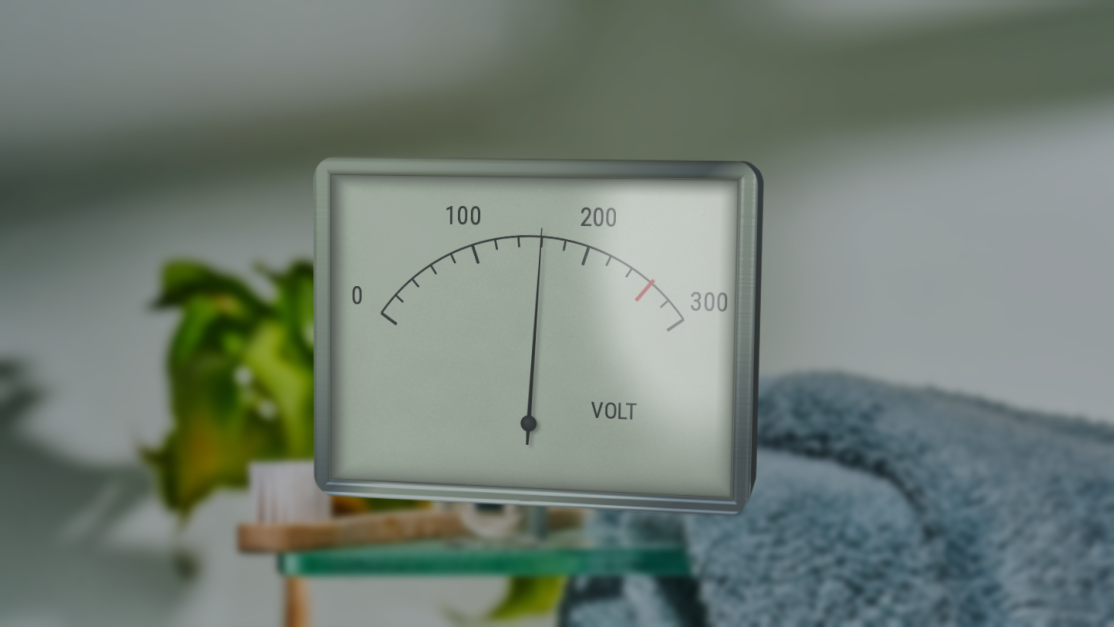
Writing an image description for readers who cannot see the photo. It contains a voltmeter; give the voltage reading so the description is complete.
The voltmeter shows 160 V
